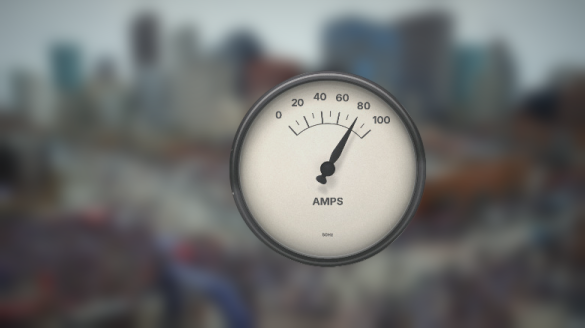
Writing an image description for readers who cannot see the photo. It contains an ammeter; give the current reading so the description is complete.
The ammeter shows 80 A
